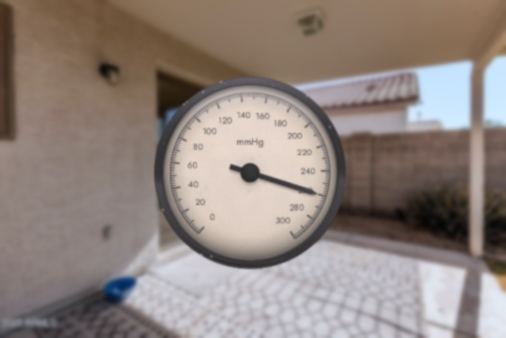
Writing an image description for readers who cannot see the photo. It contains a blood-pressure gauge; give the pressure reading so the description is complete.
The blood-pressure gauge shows 260 mmHg
